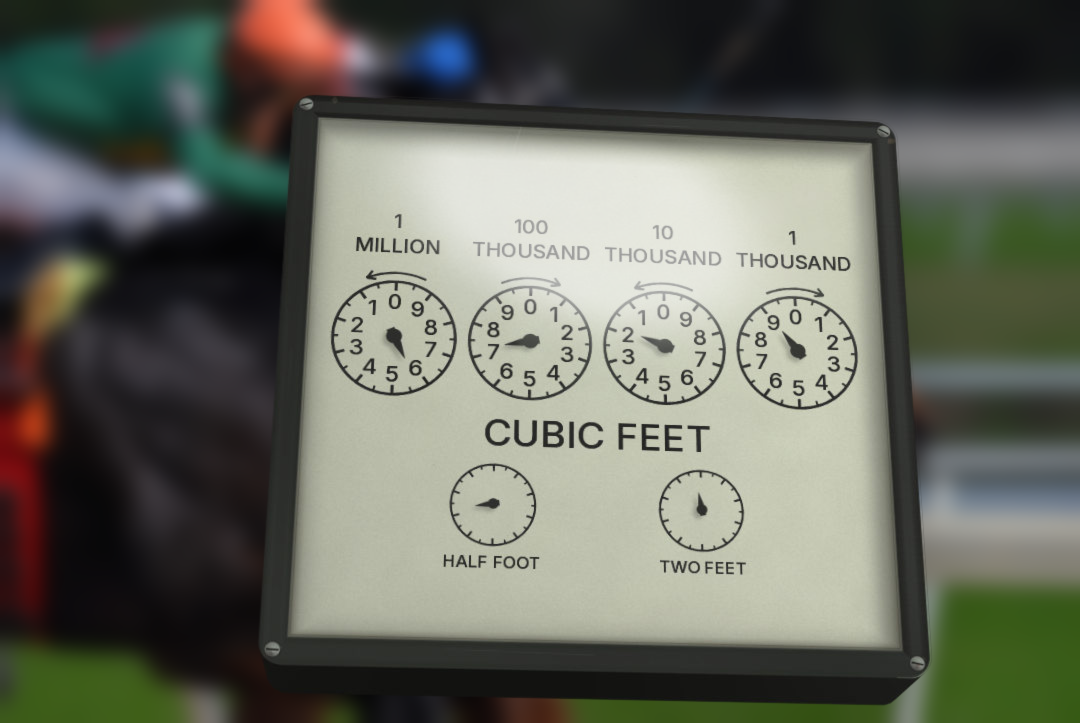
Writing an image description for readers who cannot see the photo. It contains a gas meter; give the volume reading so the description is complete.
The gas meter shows 571900 ft³
